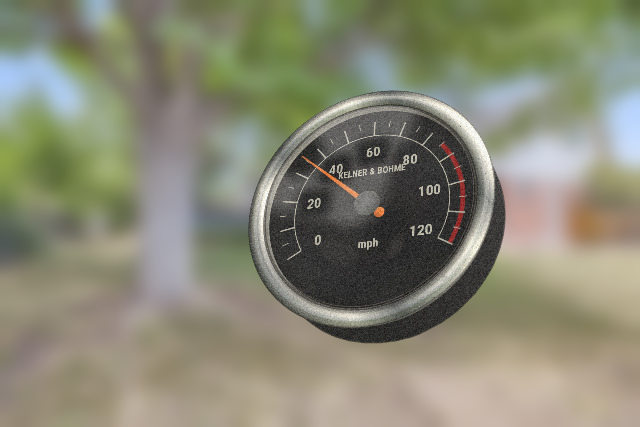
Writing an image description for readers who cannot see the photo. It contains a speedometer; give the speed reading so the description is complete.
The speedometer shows 35 mph
